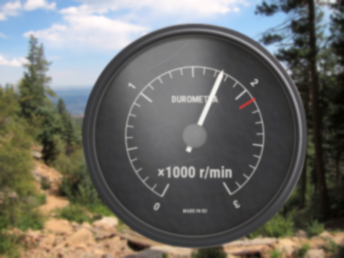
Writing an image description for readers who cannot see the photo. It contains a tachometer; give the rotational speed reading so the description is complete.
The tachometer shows 1750 rpm
